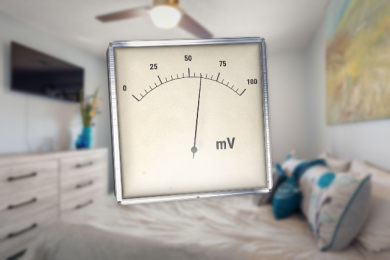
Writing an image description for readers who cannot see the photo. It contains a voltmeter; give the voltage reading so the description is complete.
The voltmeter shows 60 mV
